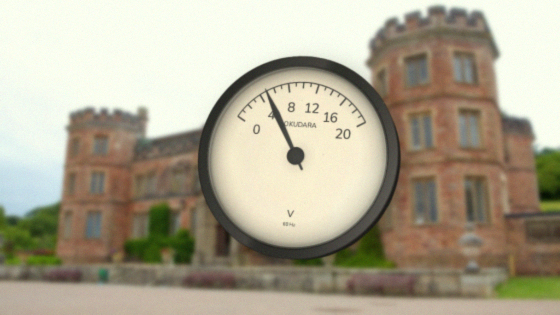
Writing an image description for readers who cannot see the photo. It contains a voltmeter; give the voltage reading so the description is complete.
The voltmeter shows 5 V
